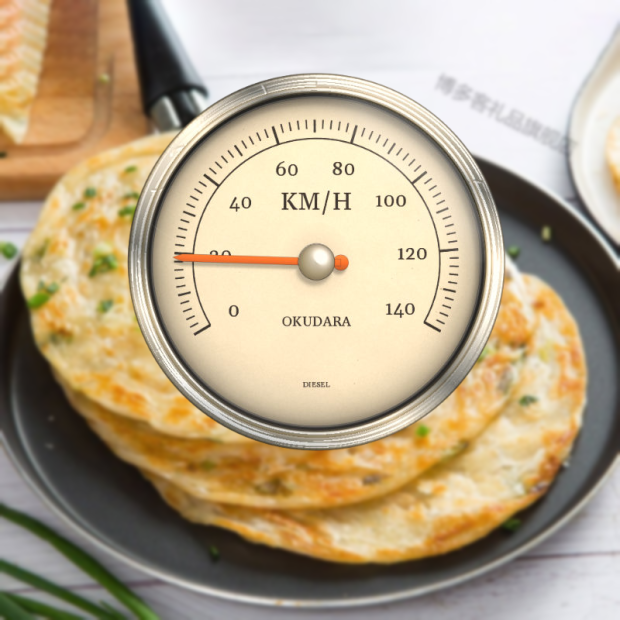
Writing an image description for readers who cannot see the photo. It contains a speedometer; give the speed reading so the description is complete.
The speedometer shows 19 km/h
